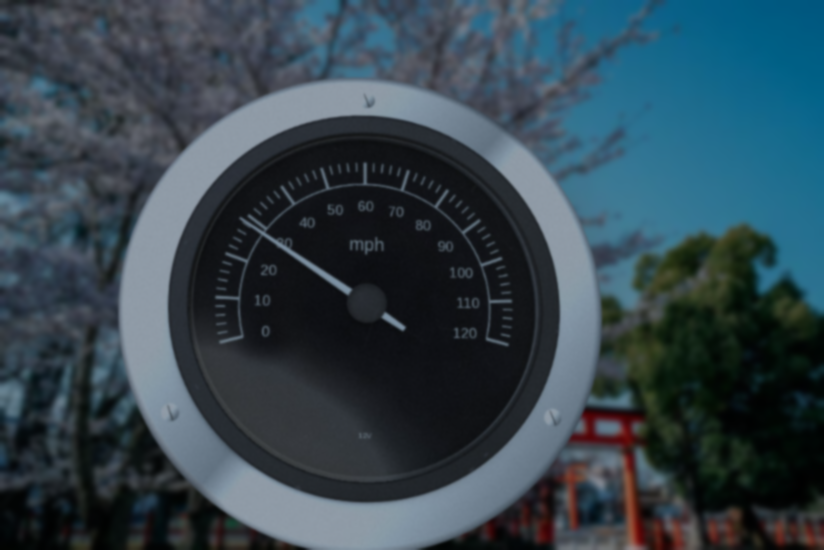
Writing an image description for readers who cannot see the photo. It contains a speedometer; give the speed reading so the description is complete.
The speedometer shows 28 mph
